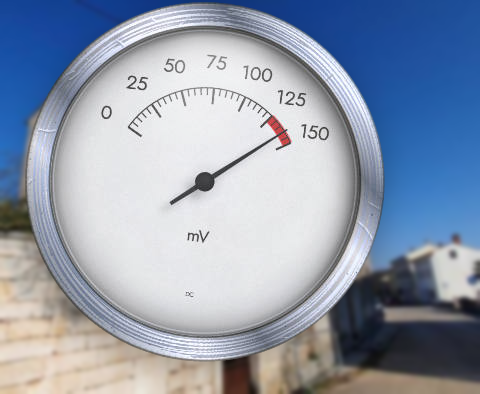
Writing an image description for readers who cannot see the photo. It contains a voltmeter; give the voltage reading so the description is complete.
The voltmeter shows 140 mV
